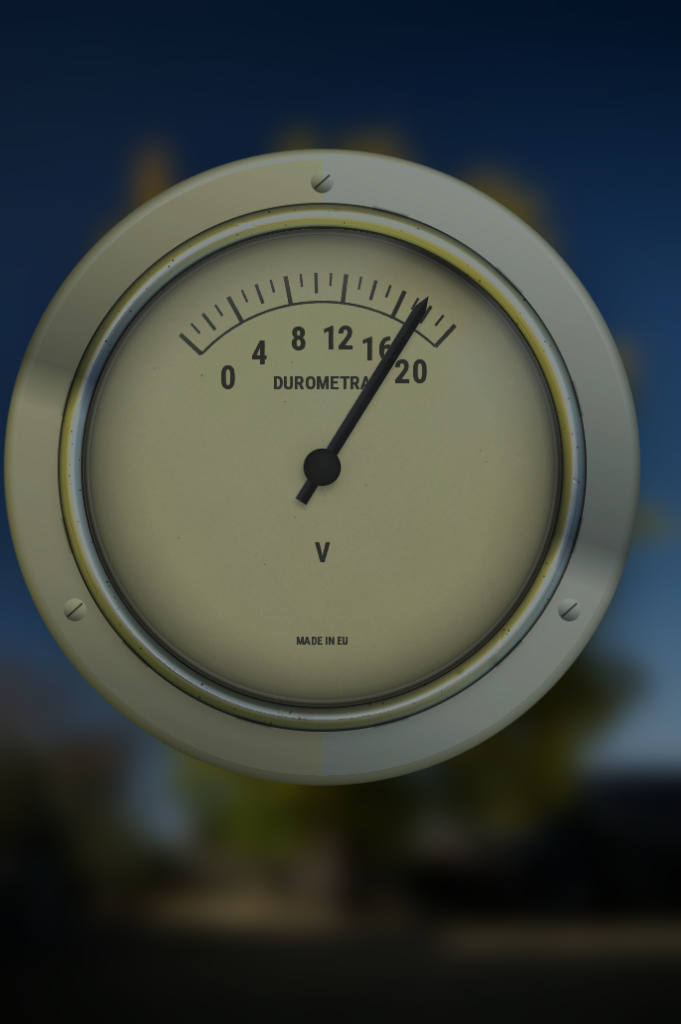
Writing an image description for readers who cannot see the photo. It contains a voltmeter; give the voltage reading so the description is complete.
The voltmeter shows 17.5 V
